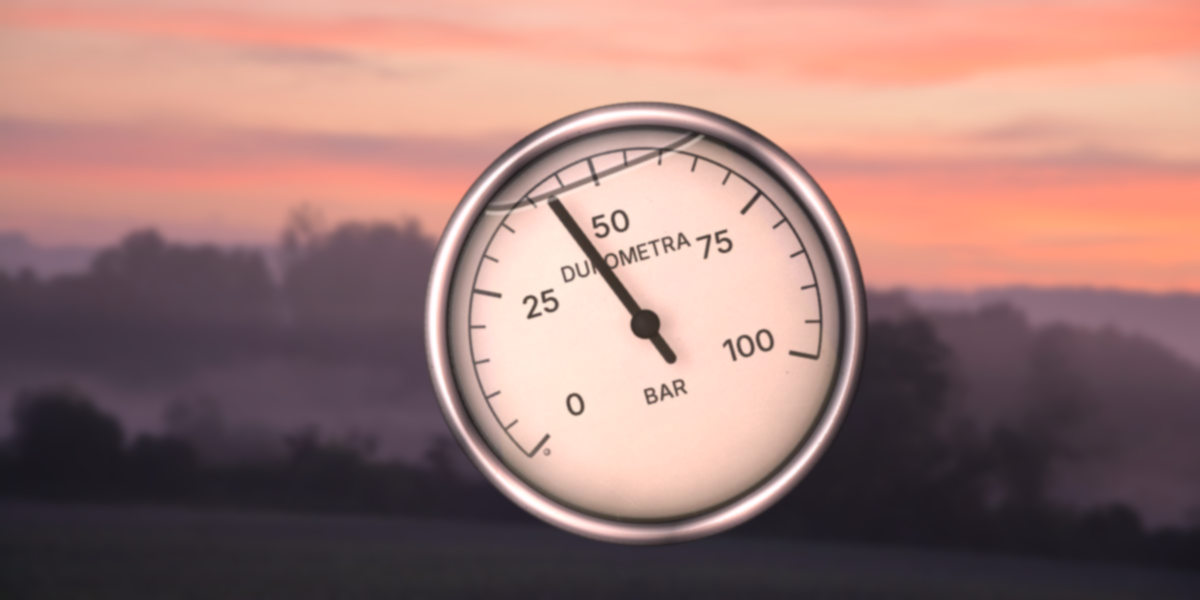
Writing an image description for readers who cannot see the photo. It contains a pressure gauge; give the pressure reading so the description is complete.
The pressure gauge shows 42.5 bar
